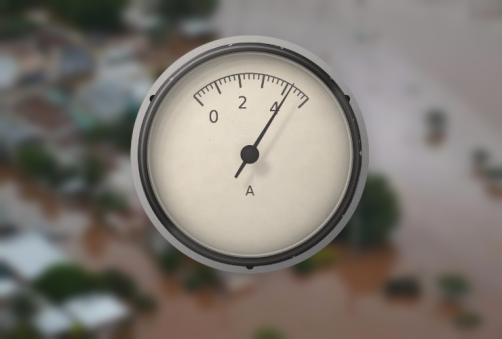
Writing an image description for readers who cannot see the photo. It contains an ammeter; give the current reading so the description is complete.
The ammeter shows 4.2 A
